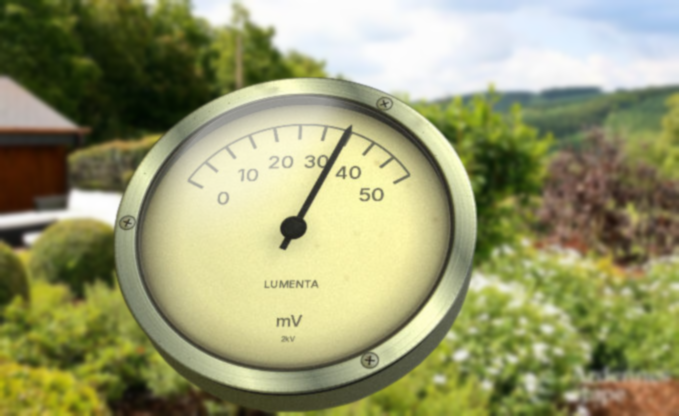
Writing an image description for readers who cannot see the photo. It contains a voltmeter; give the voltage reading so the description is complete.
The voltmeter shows 35 mV
